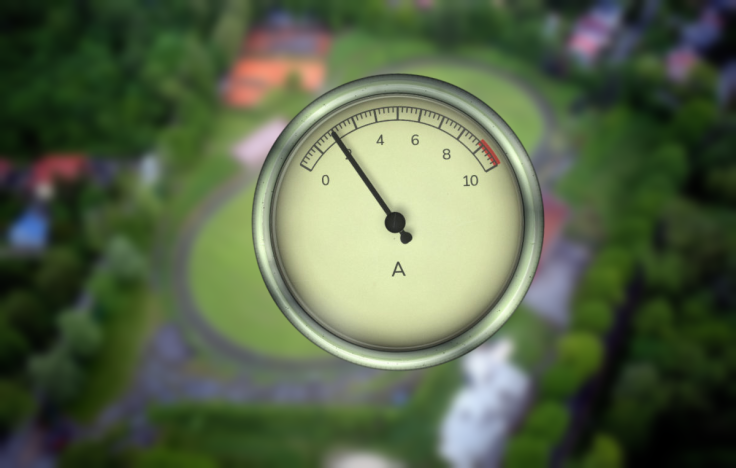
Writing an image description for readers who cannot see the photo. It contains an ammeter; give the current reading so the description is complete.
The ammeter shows 2 A
